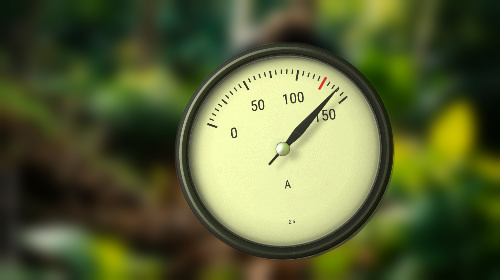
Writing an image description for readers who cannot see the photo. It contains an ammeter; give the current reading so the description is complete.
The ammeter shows 140 A
